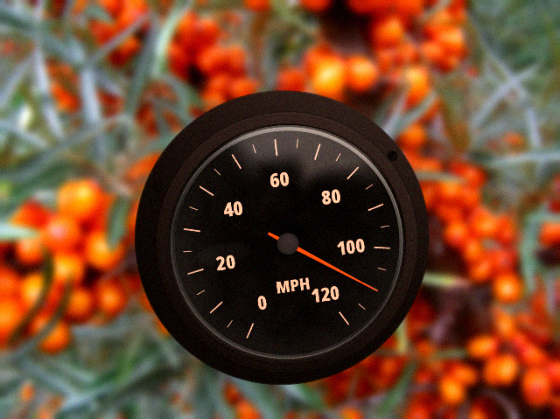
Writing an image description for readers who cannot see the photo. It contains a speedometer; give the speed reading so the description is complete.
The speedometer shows 110 mph
